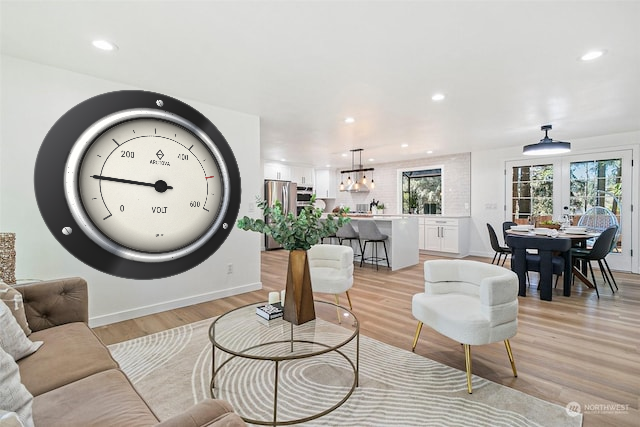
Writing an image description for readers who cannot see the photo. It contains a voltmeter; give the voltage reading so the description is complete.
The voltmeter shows 100 V
